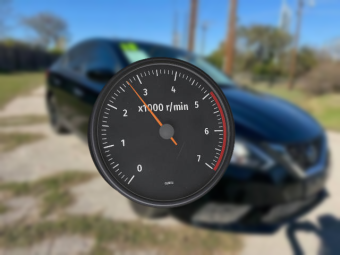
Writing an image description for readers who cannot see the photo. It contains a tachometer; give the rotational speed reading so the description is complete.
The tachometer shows 2700 rpm
